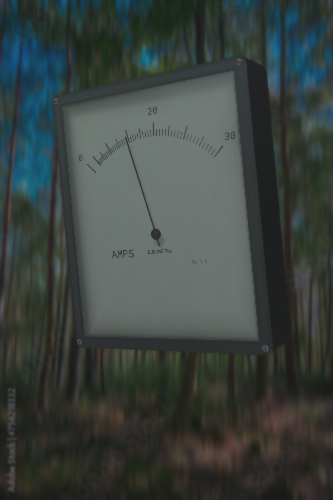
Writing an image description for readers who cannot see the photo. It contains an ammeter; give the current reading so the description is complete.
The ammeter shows 15 A
